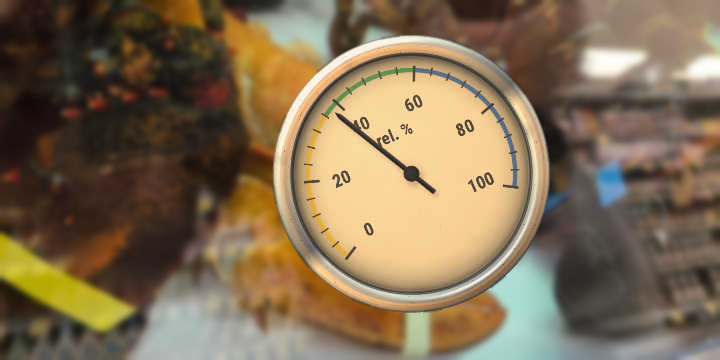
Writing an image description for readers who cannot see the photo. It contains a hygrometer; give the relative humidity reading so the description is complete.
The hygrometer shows 38 %
